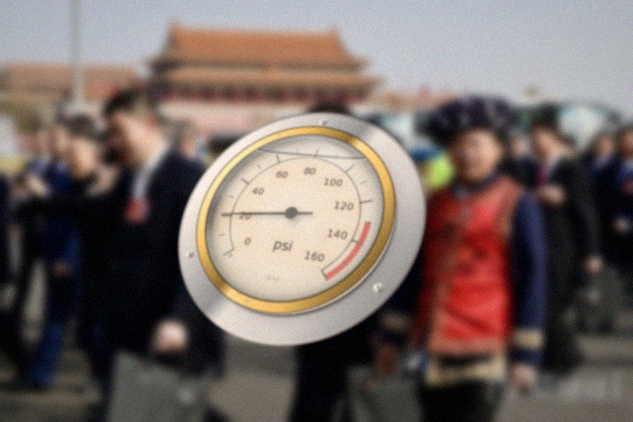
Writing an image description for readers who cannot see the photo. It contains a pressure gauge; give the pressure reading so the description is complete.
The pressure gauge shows 20 psi
